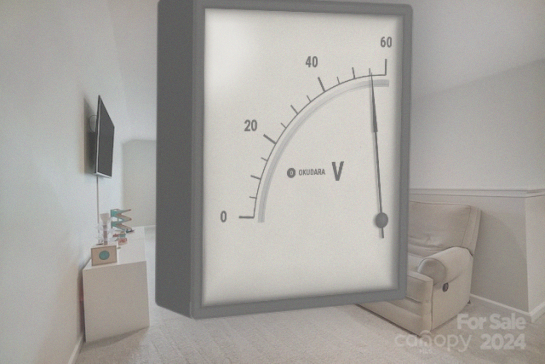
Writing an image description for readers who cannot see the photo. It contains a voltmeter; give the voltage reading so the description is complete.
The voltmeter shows 55 V
